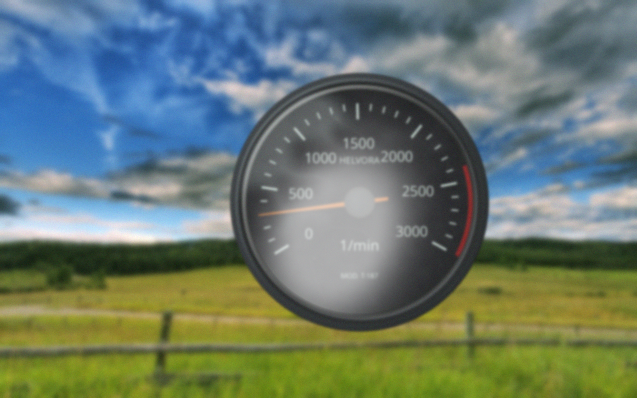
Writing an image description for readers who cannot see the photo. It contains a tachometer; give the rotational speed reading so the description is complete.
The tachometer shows 300 rpm
